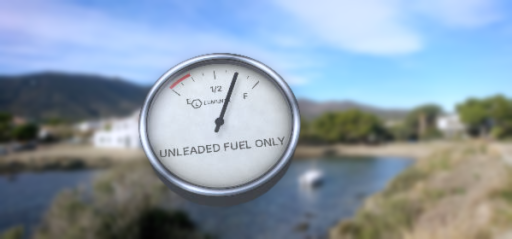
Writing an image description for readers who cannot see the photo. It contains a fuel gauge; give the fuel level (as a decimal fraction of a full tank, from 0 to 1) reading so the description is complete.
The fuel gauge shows 0.75
